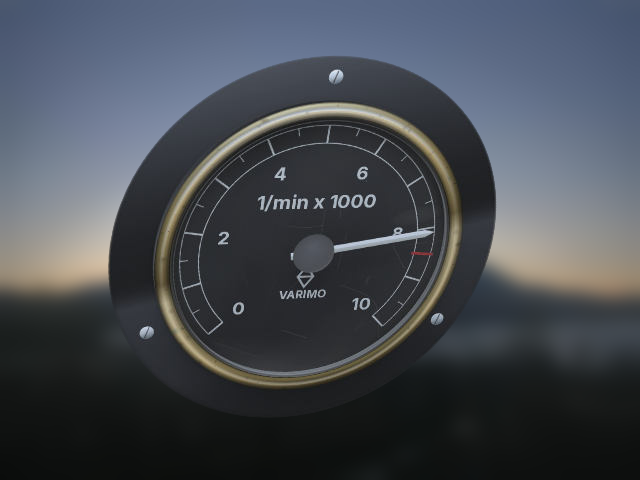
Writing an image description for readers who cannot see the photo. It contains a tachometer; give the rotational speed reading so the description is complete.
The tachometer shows 8000 rpm
